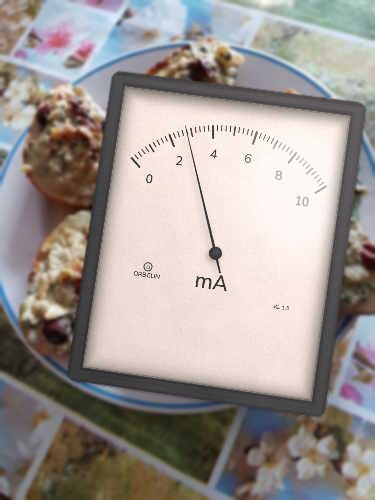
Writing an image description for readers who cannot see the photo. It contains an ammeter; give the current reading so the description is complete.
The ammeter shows 2.8 mA
